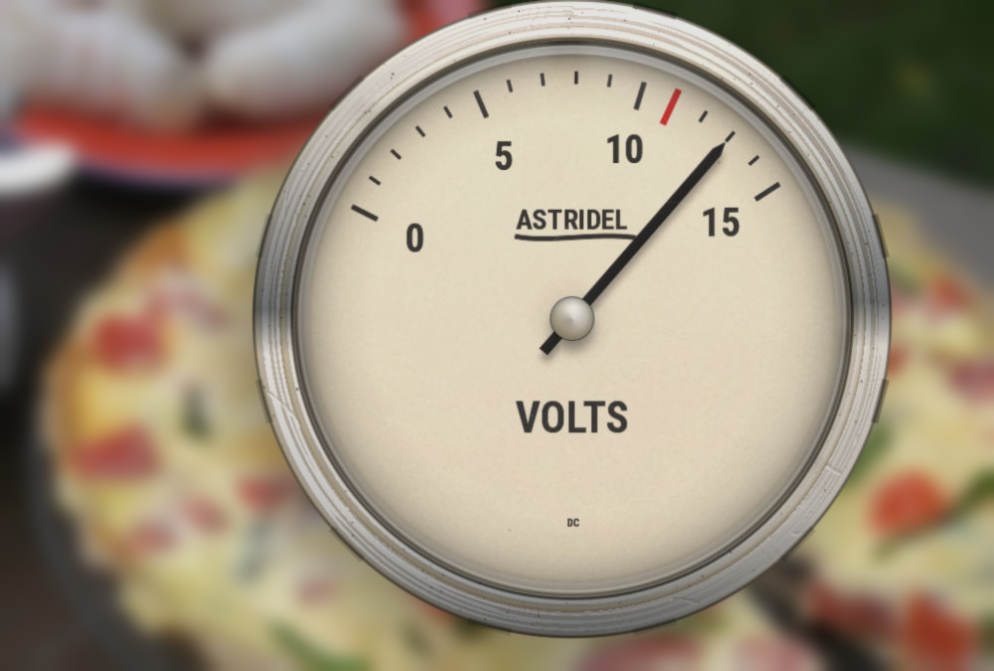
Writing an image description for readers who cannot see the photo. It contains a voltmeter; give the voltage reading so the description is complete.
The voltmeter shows 13 V
